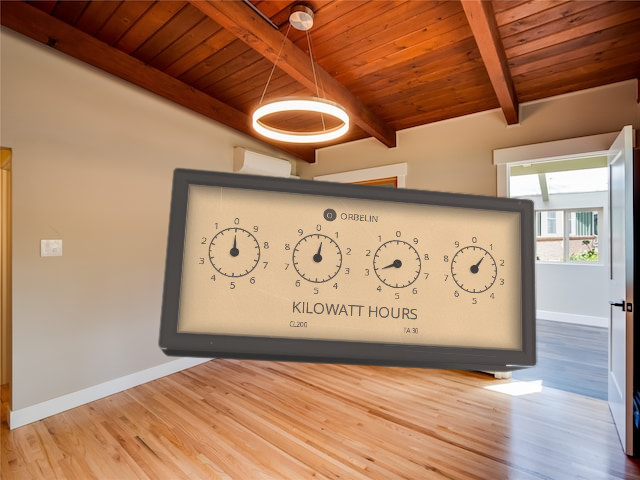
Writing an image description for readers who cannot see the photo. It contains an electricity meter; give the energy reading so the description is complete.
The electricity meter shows 31 kWh
